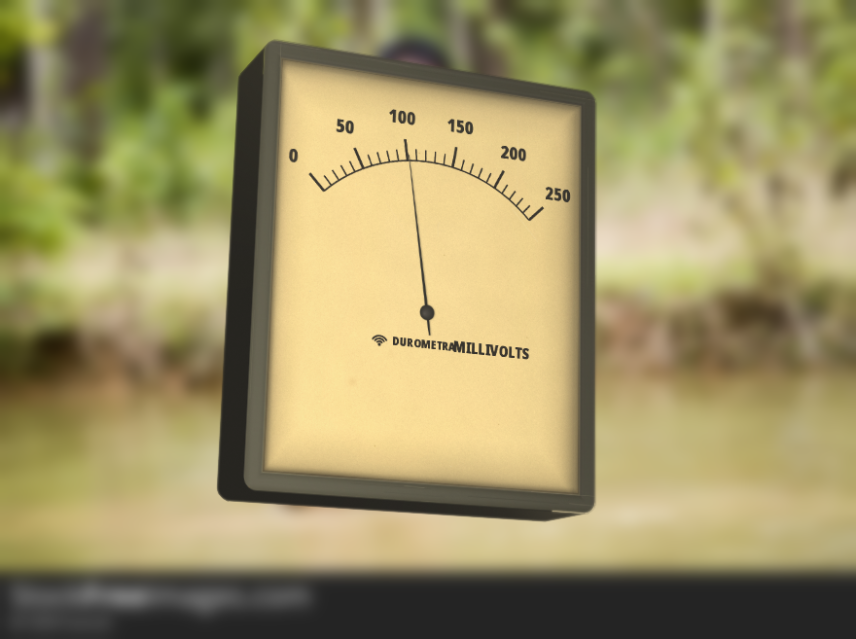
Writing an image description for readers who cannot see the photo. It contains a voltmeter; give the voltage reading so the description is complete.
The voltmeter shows 100 mV
